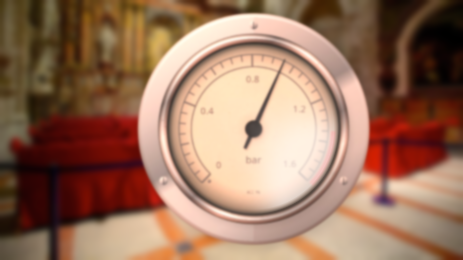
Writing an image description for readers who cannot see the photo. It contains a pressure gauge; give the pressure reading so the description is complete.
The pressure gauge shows 0.95 bar
